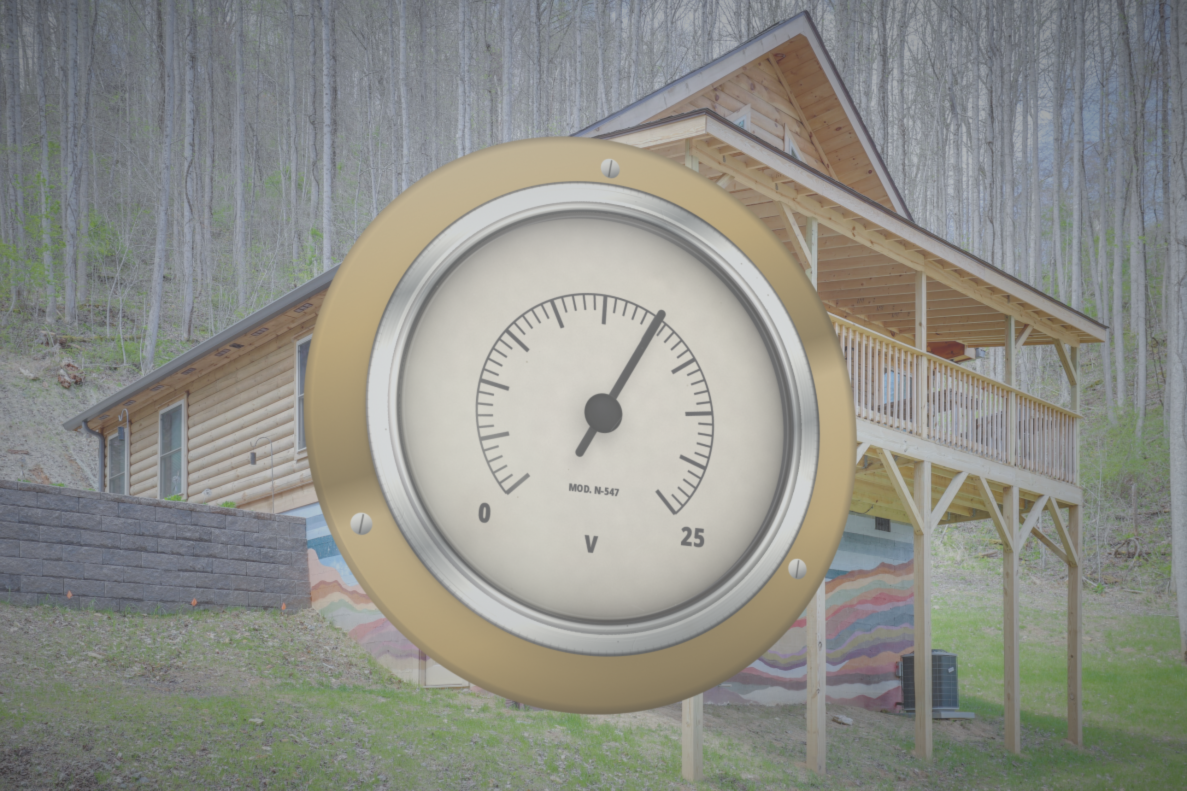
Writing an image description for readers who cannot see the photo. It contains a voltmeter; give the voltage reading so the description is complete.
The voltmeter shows 15 V
